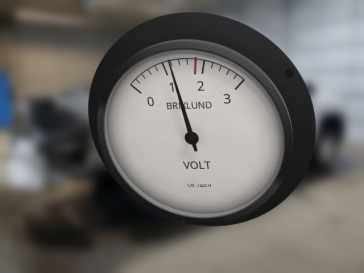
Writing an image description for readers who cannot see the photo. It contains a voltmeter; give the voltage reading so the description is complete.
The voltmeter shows 1.2 V
